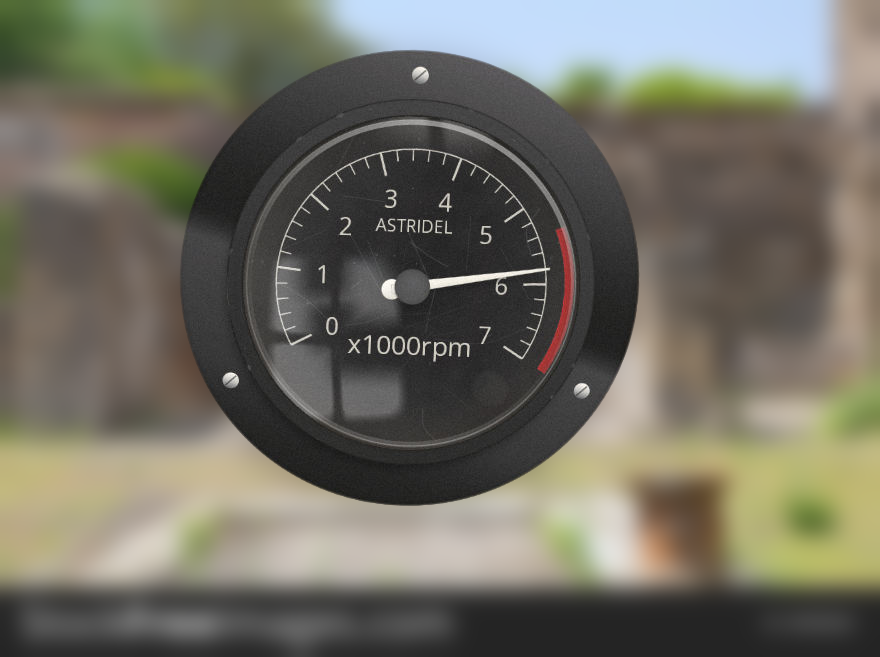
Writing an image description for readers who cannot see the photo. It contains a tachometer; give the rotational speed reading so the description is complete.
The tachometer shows 5800 rpm
